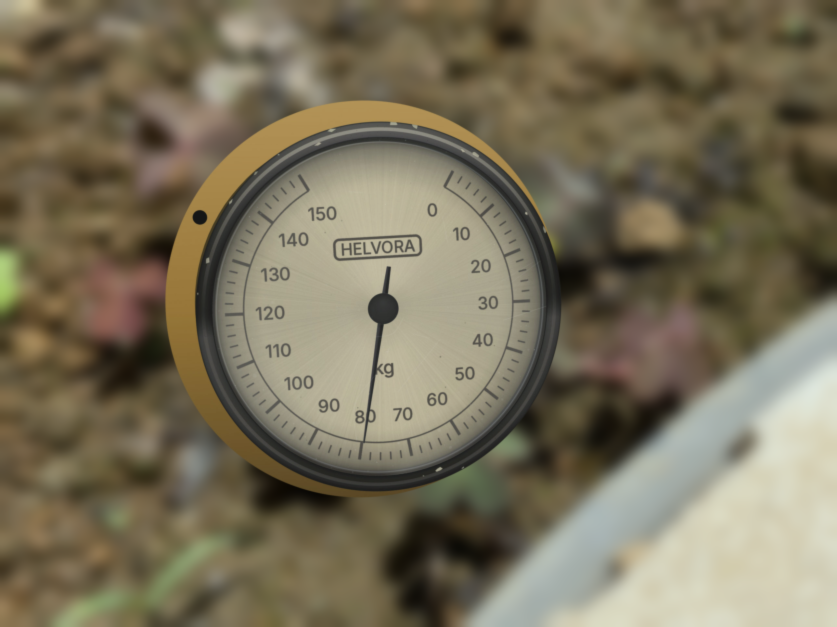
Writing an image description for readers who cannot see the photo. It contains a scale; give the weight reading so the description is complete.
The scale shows 80 kg
